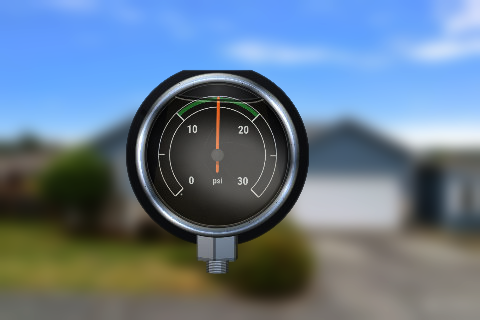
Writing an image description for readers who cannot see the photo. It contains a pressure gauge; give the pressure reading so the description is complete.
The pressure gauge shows 15 psi
